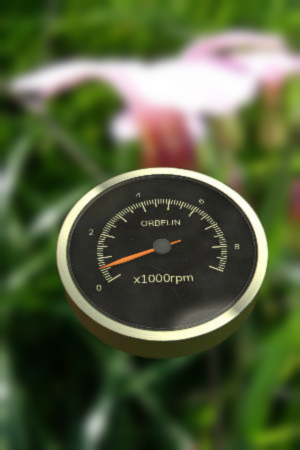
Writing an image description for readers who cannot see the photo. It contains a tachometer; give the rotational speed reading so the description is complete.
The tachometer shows 500 rpm
